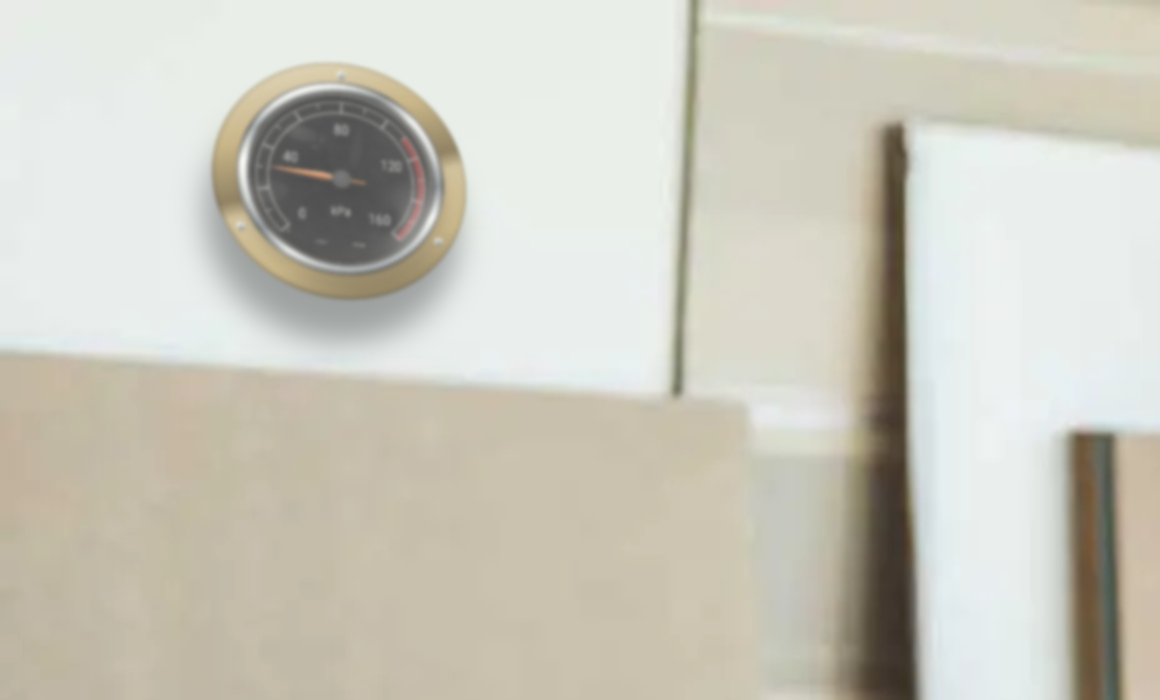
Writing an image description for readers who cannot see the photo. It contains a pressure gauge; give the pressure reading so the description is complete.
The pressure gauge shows 30 kPa
